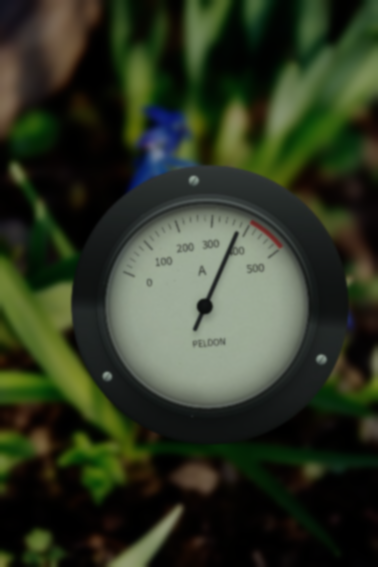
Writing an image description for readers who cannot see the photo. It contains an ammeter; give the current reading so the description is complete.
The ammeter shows 380 A
